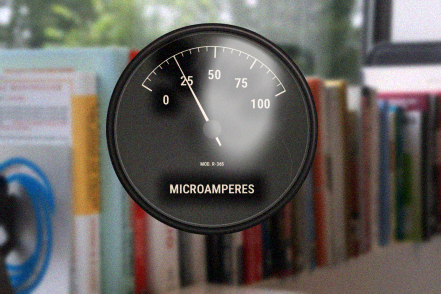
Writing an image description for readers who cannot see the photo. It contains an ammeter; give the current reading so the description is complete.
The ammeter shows 25 µA
